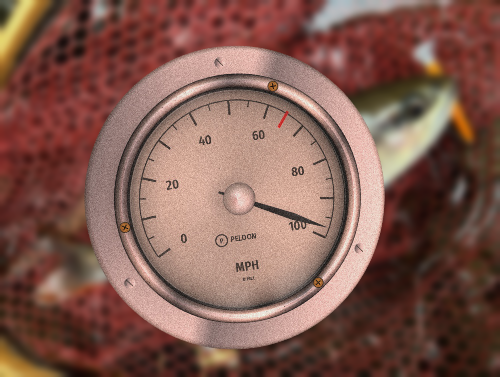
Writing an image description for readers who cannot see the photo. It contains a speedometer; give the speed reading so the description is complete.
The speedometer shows 97.5 mph
